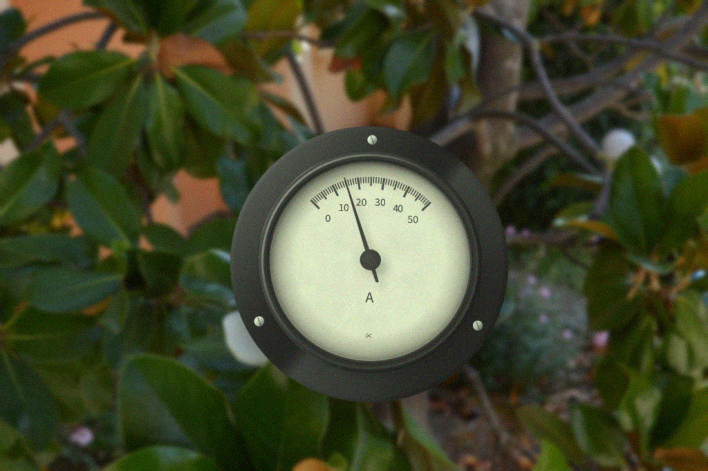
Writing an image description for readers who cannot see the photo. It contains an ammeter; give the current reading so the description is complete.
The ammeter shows 15 A
